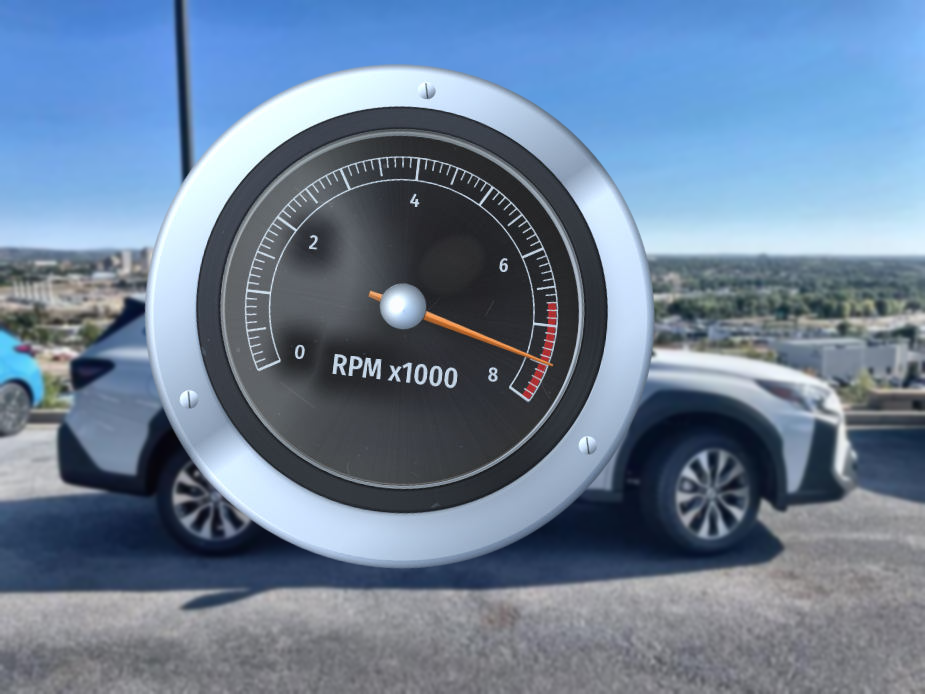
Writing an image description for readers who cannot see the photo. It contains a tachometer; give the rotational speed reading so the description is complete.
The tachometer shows 7500 rpm
